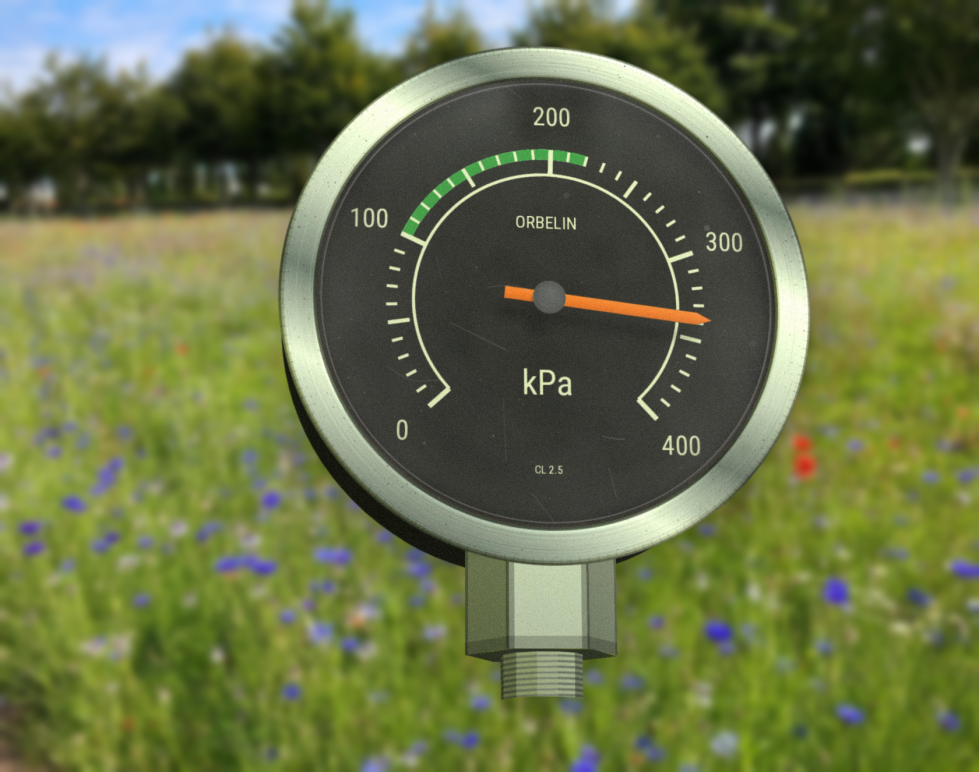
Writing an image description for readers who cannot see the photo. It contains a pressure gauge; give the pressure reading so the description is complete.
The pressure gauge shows 340 kPa
